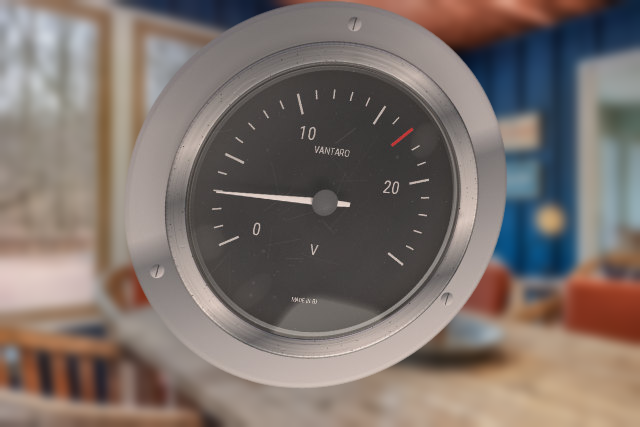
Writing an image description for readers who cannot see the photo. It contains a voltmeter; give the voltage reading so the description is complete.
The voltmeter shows 3 V
